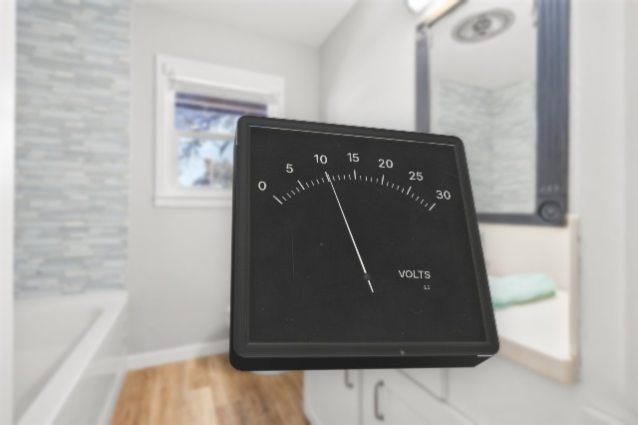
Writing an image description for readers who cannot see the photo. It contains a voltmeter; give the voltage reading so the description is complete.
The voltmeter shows 10 V
